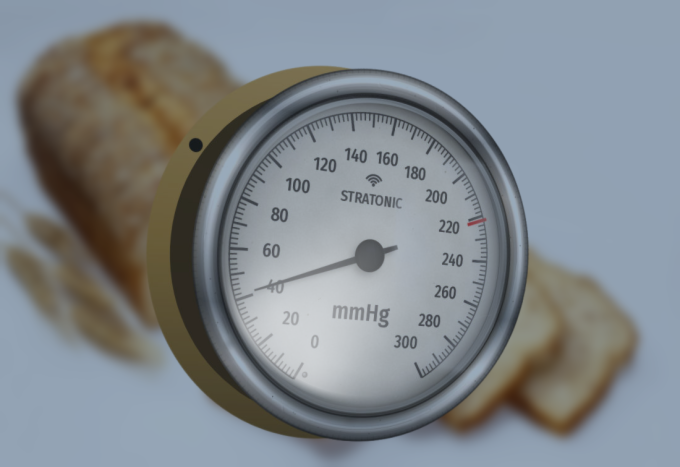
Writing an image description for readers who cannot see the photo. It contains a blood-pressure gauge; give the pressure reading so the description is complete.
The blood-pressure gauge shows 42 mmHg
